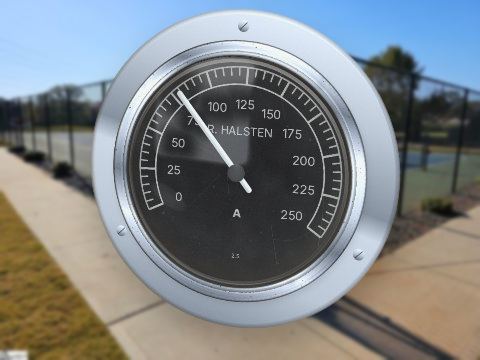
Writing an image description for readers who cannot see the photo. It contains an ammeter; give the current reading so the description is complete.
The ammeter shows 80 A
